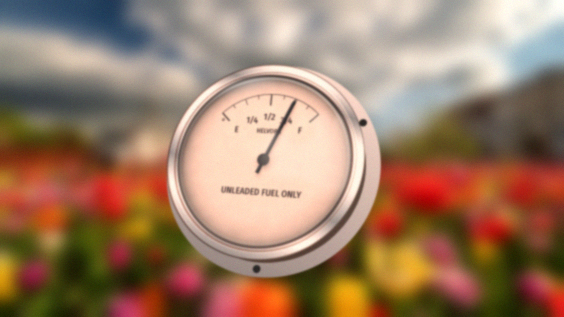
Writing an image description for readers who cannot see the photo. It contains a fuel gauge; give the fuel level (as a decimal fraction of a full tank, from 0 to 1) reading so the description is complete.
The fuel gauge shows 0.75
